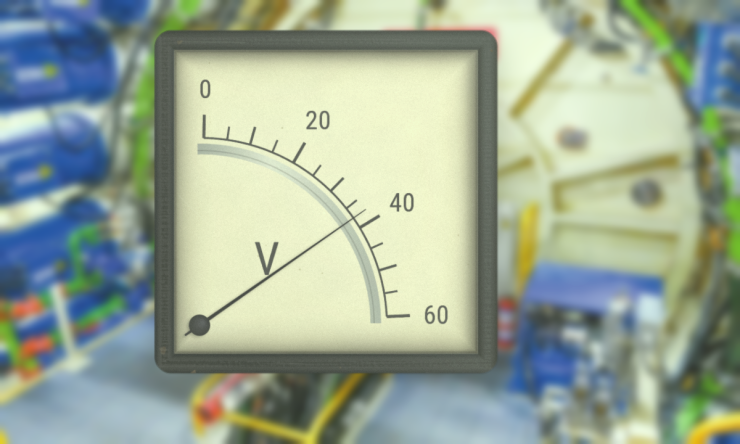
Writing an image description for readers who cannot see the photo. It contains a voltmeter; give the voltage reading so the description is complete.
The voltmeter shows 37.5 V
